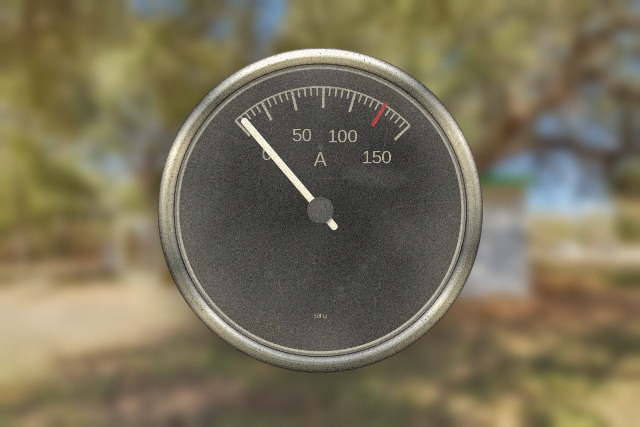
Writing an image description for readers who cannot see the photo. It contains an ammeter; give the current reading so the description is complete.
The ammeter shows 5 A
